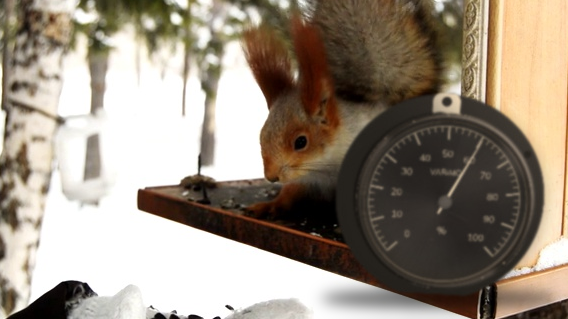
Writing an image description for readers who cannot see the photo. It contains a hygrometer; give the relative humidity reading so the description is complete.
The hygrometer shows 60 %
